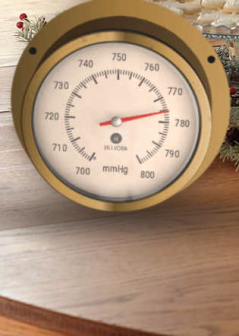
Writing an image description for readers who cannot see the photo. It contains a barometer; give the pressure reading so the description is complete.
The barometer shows 775 mmHg
